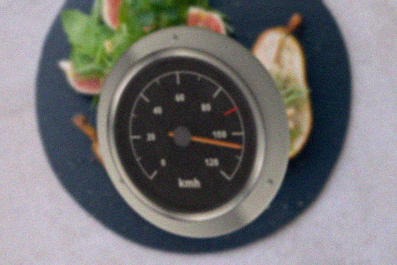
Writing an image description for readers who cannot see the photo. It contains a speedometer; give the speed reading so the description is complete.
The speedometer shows 105 km/h
